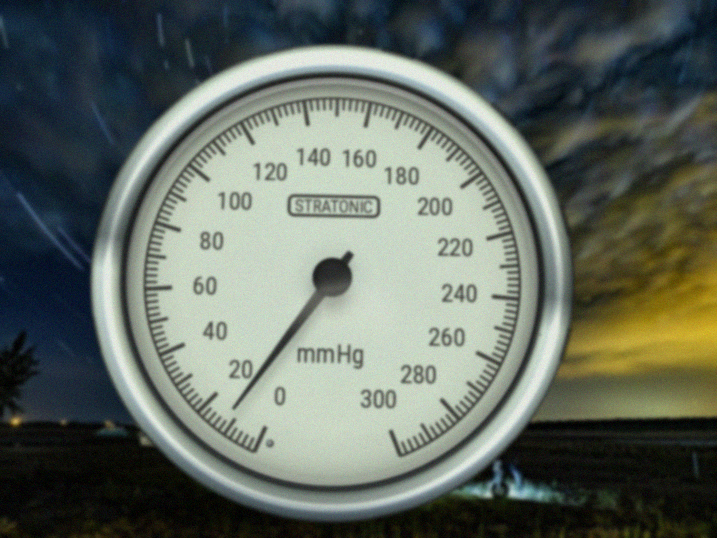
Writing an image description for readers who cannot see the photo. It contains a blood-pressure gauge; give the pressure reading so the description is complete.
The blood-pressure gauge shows 12 mmHg
